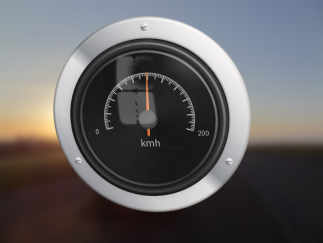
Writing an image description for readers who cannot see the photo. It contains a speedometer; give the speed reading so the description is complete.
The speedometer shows 100 km/h
